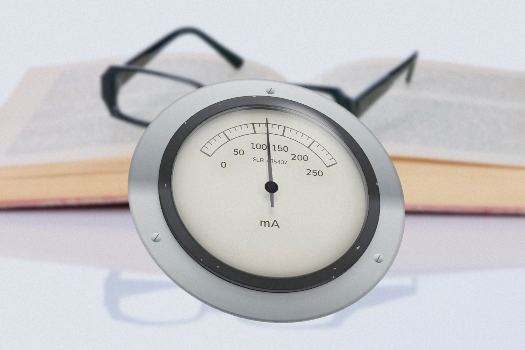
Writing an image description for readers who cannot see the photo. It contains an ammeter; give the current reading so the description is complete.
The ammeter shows 120 mA
